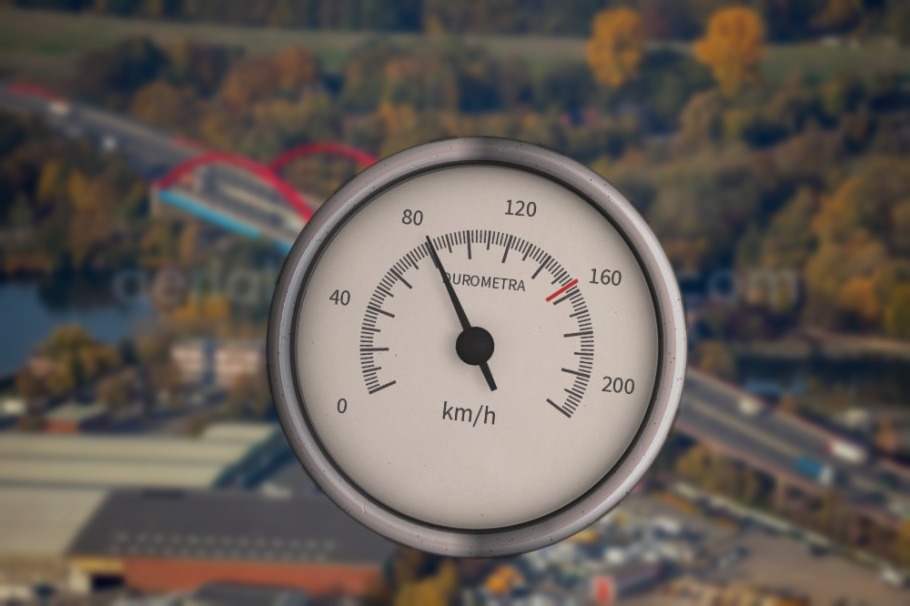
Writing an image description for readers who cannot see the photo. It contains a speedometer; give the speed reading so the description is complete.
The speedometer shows 82 km/h
